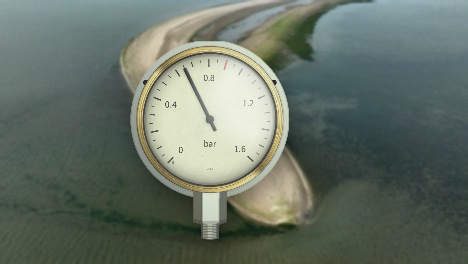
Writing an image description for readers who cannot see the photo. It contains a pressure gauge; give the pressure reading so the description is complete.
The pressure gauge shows 0.65 bar
